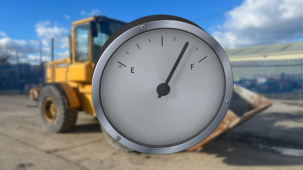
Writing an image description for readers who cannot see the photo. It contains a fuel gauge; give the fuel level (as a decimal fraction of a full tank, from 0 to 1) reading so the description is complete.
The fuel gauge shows 0.75
